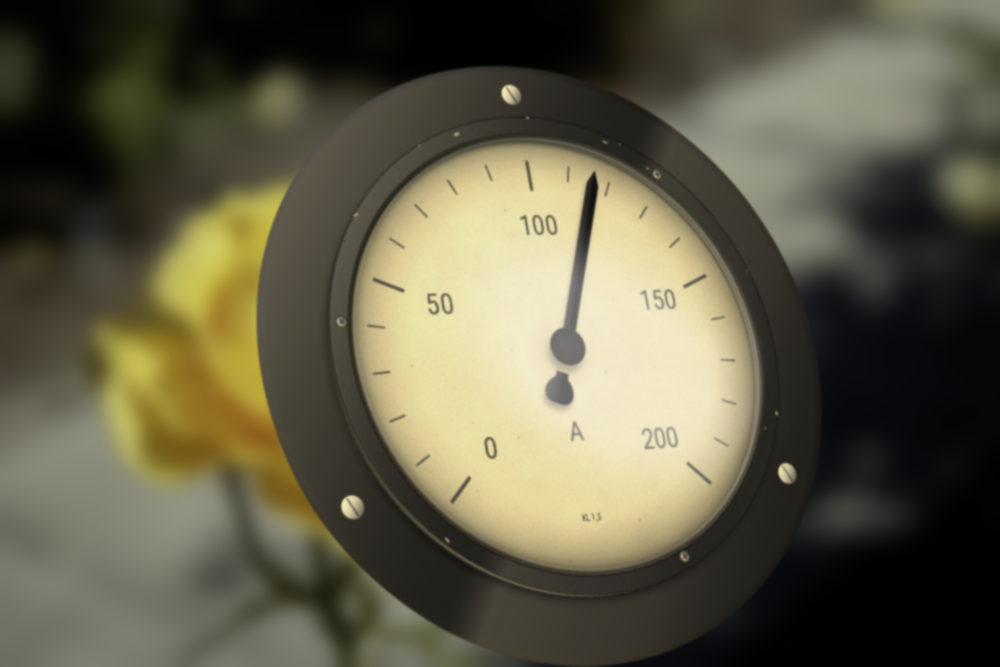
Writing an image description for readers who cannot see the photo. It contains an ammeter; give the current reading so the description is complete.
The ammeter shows 115 A
